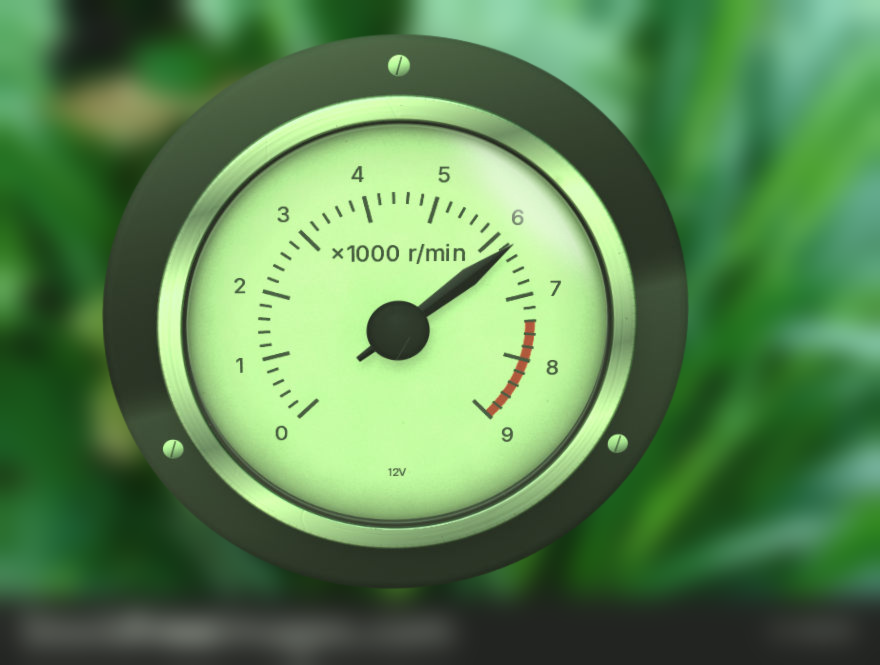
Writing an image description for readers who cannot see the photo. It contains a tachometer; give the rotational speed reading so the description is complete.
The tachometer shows 6200 rpm
